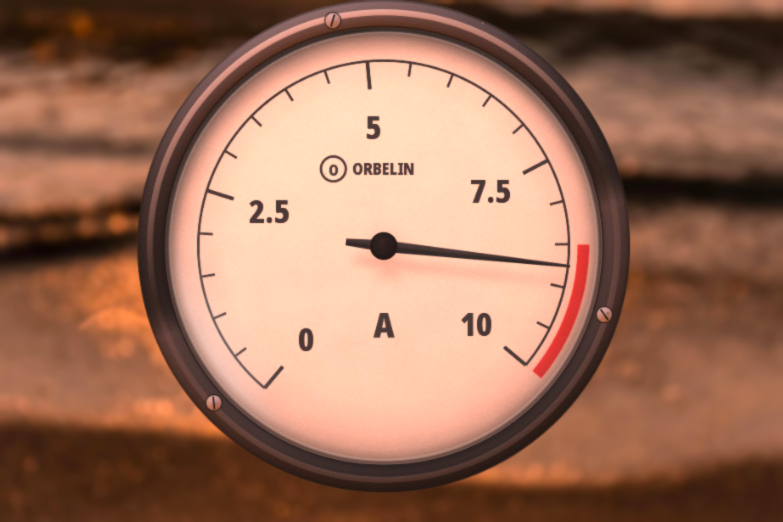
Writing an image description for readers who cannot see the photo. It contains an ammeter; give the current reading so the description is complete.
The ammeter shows 8.75 A
